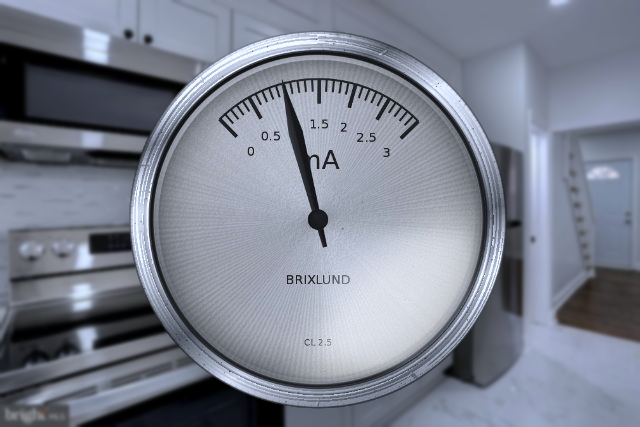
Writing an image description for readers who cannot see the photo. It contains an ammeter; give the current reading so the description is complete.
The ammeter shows 1 mA
